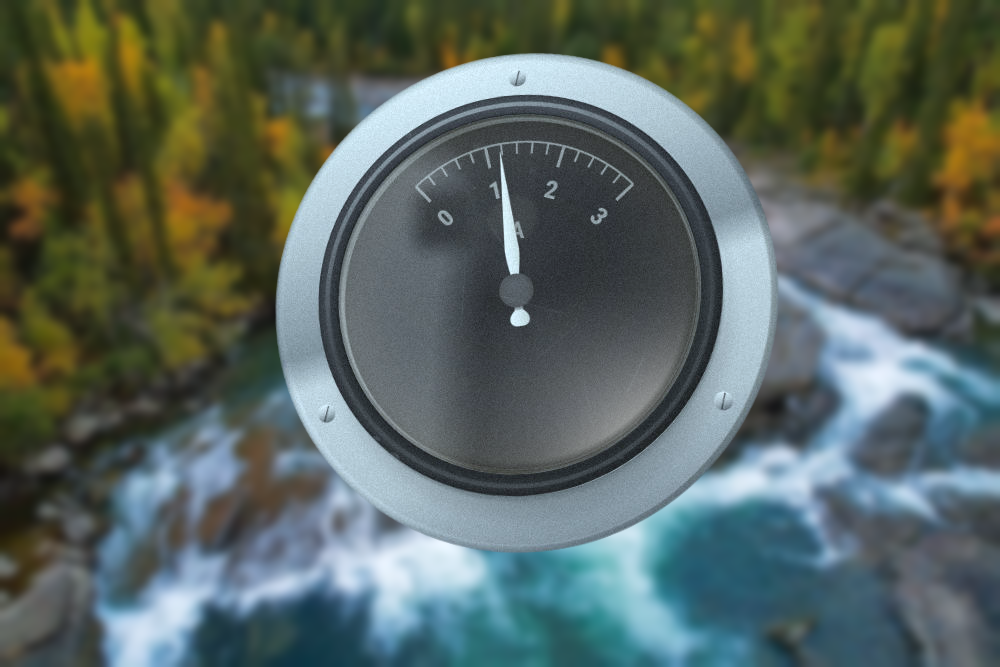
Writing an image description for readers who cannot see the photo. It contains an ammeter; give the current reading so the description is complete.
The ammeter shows 1.2 A
